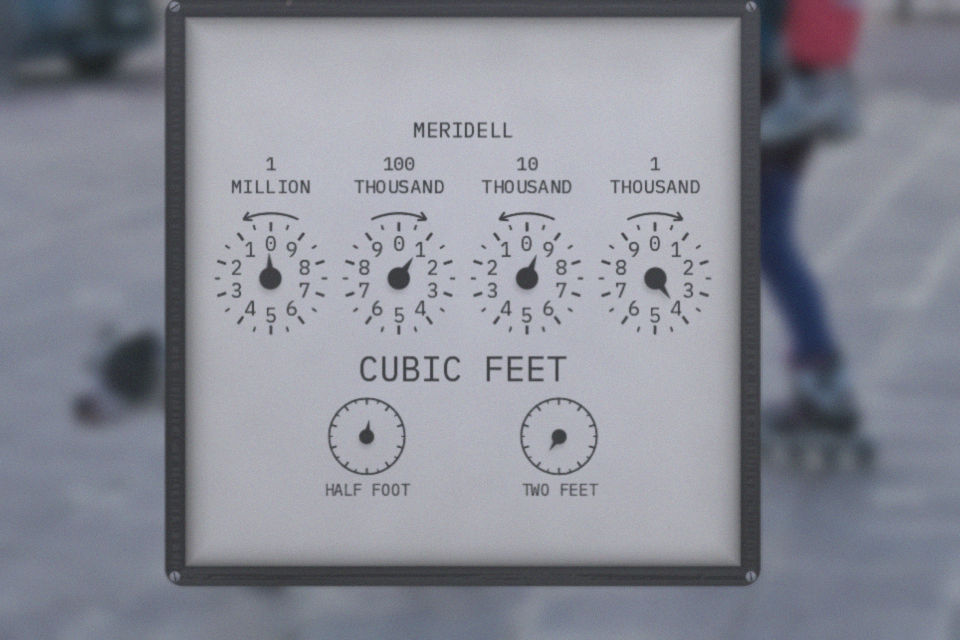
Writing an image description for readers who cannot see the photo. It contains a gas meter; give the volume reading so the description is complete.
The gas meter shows 9400 ft³
